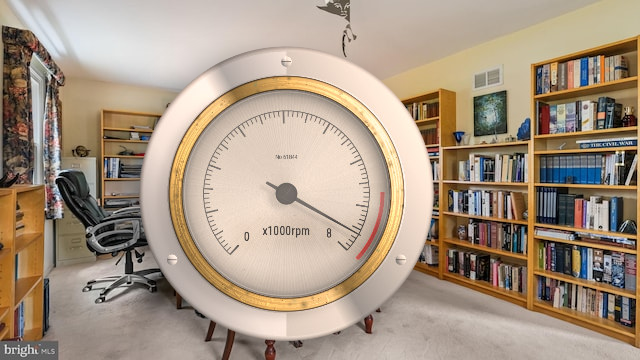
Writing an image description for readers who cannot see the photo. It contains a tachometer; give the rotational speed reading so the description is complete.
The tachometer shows 7600 rpm
